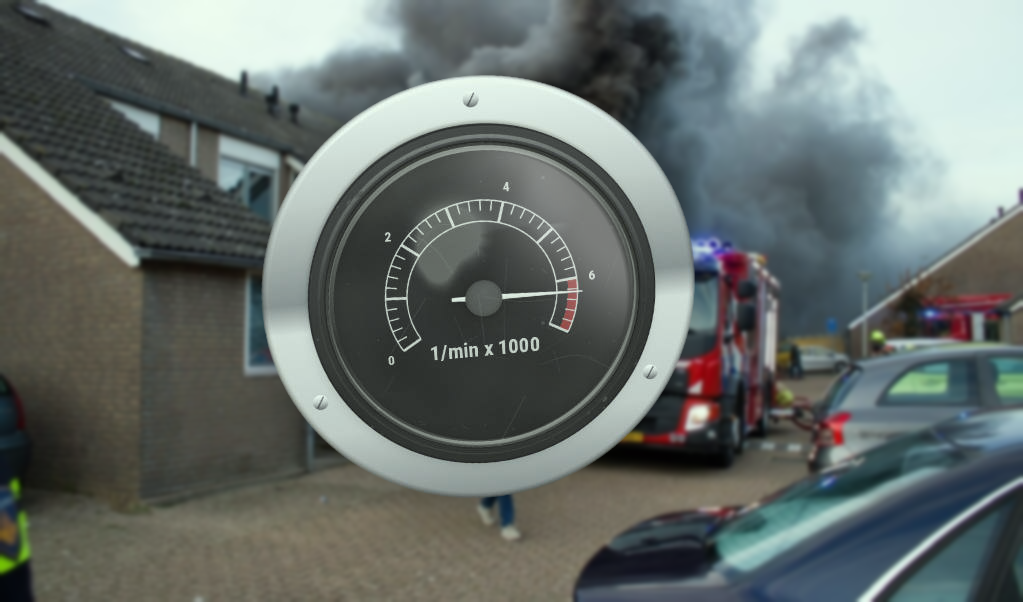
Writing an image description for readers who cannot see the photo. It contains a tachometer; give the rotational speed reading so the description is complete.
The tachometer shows 6200 rpm
